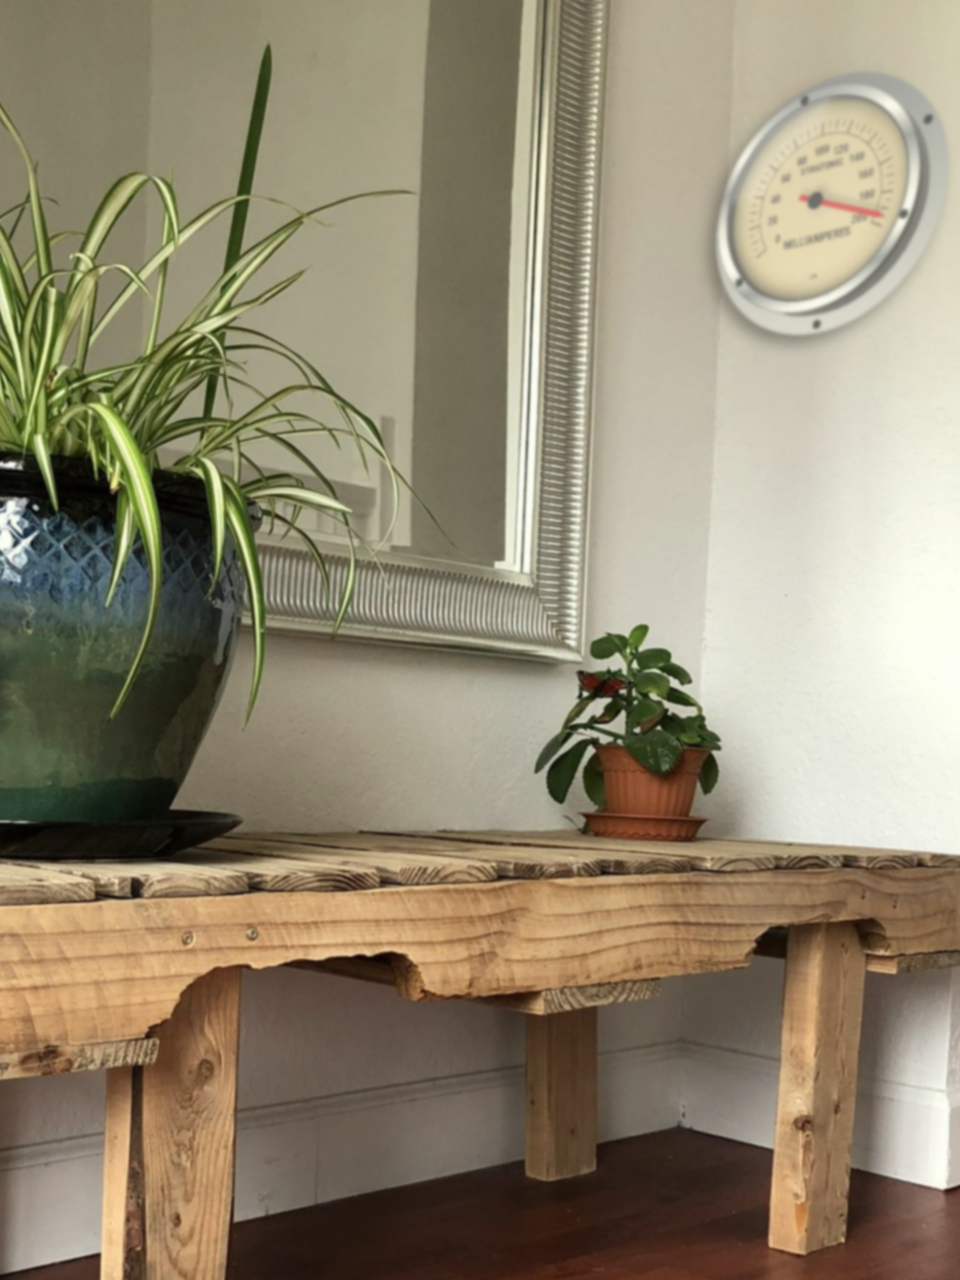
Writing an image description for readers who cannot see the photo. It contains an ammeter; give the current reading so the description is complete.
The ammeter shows 195 mA
